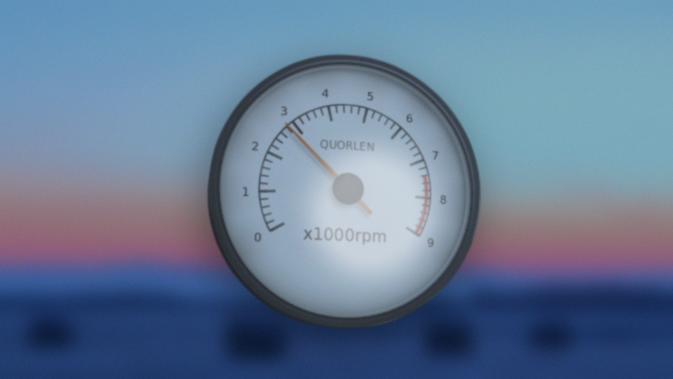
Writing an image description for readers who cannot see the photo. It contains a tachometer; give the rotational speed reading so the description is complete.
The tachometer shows 2800 rpm
